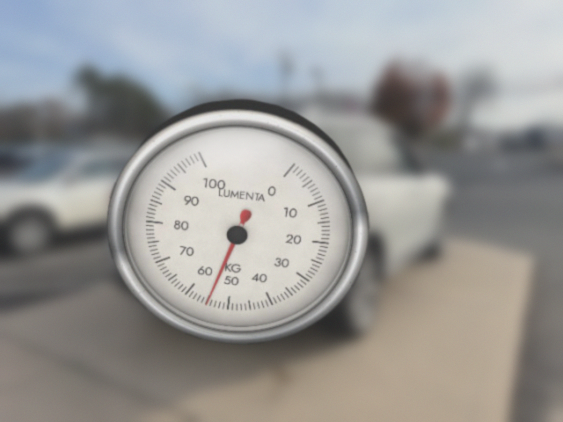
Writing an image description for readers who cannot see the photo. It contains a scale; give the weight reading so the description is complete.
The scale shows 55 kg
